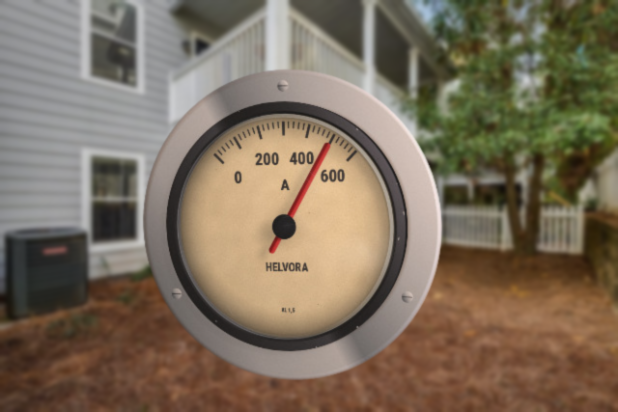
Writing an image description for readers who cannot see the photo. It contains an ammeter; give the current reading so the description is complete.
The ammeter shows 500 A
